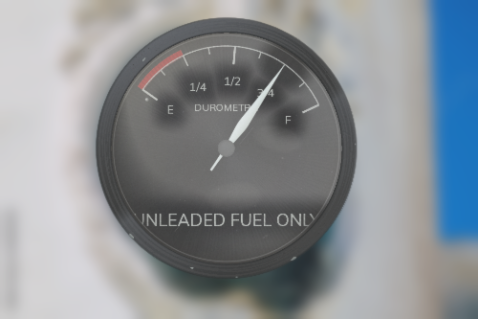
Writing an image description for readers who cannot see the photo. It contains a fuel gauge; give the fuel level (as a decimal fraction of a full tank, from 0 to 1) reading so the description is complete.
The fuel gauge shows 0.75
